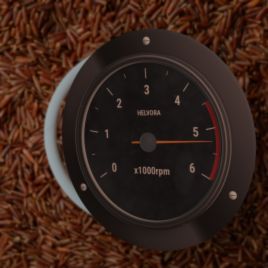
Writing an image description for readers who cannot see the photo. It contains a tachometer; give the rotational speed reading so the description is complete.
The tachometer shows 5250 rpm
